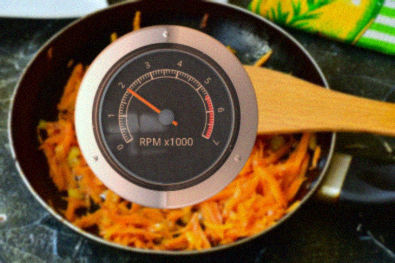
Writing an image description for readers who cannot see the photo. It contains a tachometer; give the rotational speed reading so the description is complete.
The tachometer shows 2000 rpm
